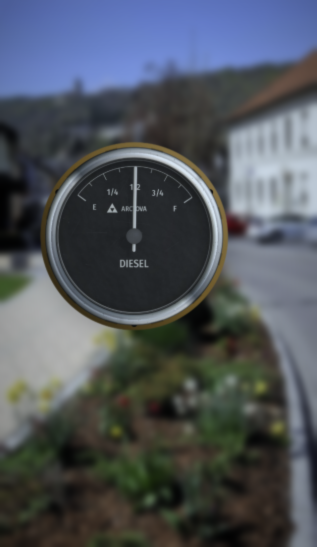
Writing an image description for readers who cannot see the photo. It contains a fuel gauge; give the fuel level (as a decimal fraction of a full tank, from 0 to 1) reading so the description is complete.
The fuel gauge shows 0.5
